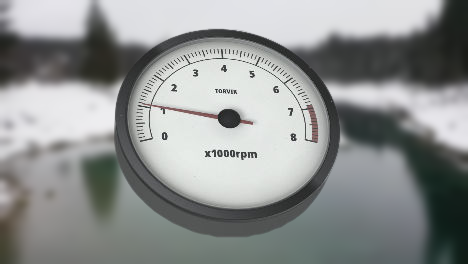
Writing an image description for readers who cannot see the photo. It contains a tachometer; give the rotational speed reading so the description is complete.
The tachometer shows 1000 rpm
